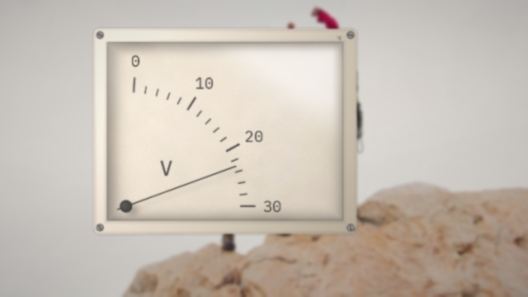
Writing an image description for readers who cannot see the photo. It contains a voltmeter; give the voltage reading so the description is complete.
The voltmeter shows 23 V
